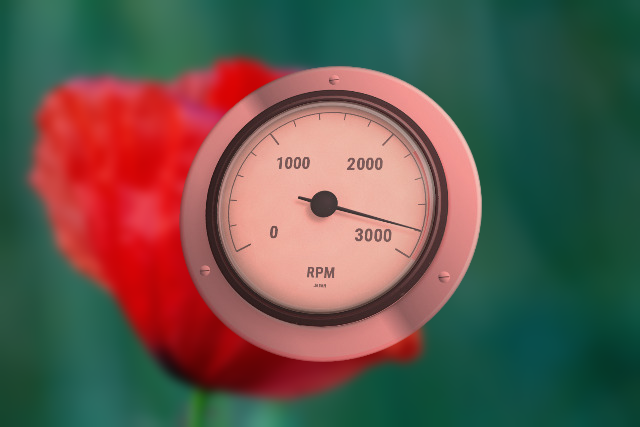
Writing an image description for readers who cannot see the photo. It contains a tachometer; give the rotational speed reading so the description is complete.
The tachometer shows 2800 rpm
